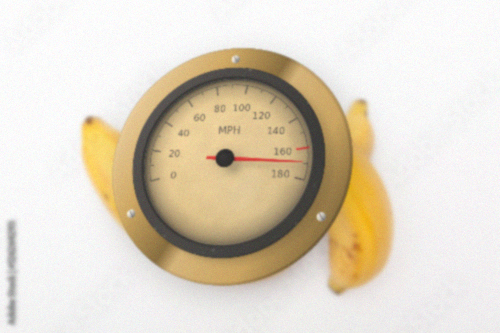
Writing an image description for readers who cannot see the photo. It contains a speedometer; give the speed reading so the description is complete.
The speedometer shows 170 mph
